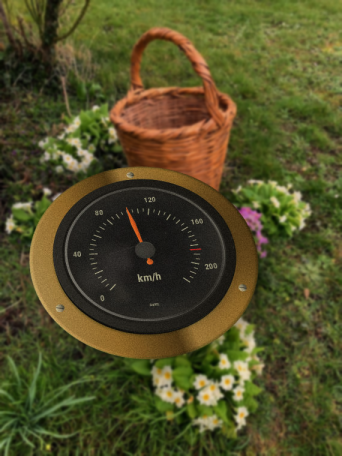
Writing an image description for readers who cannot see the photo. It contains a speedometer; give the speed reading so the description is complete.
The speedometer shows 100 km/h
